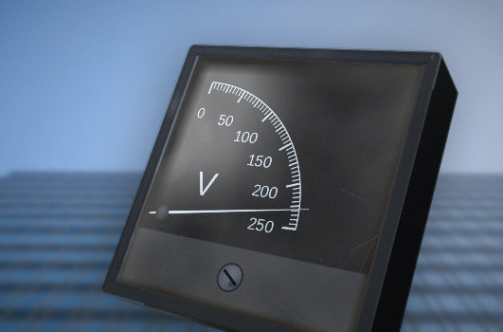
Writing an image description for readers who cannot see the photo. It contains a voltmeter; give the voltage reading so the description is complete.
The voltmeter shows 230 V
